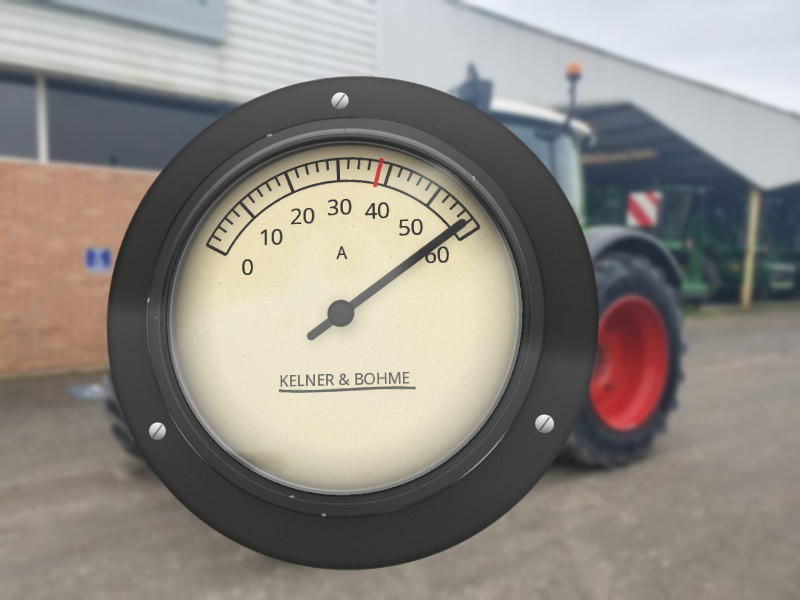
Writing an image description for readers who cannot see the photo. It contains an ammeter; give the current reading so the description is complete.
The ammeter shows 58 A
